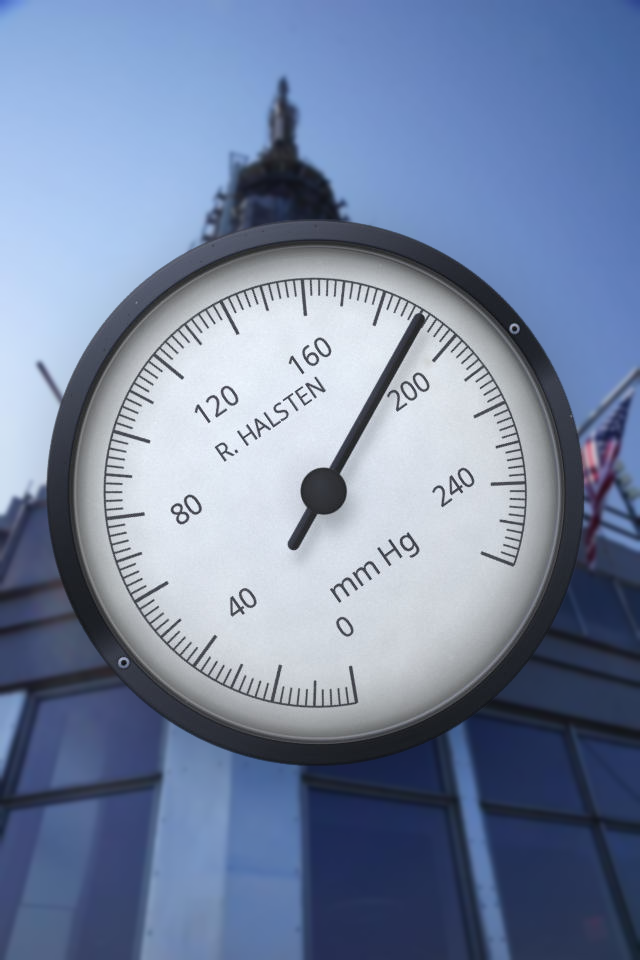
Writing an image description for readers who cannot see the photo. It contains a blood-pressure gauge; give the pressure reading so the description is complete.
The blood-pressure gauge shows 190 mmHg
